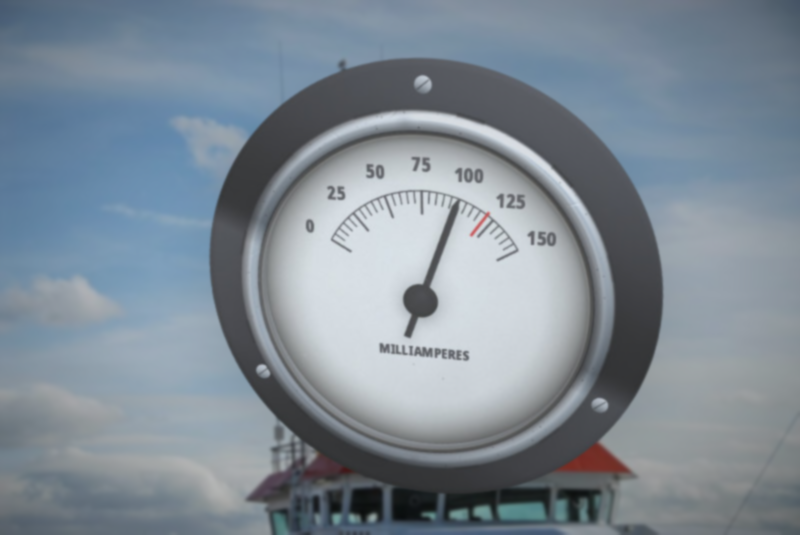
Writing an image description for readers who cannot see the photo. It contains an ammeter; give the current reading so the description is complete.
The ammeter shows 100 mA
